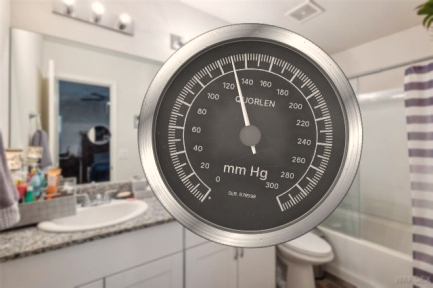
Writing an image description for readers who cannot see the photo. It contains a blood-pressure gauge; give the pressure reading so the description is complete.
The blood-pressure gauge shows 130 mmHg
